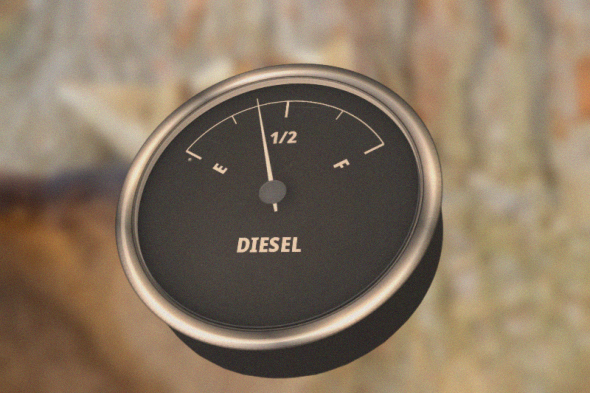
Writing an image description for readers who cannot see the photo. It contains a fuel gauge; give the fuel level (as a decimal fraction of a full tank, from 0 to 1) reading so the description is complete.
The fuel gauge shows 0.375
